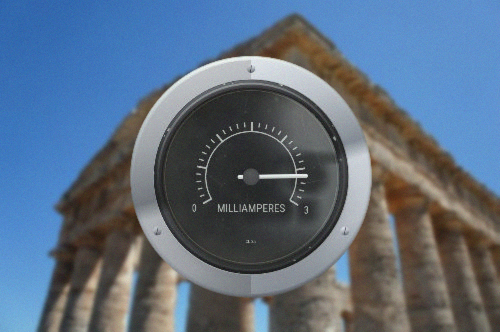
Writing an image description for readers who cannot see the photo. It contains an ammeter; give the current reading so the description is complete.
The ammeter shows 2.6 mA
